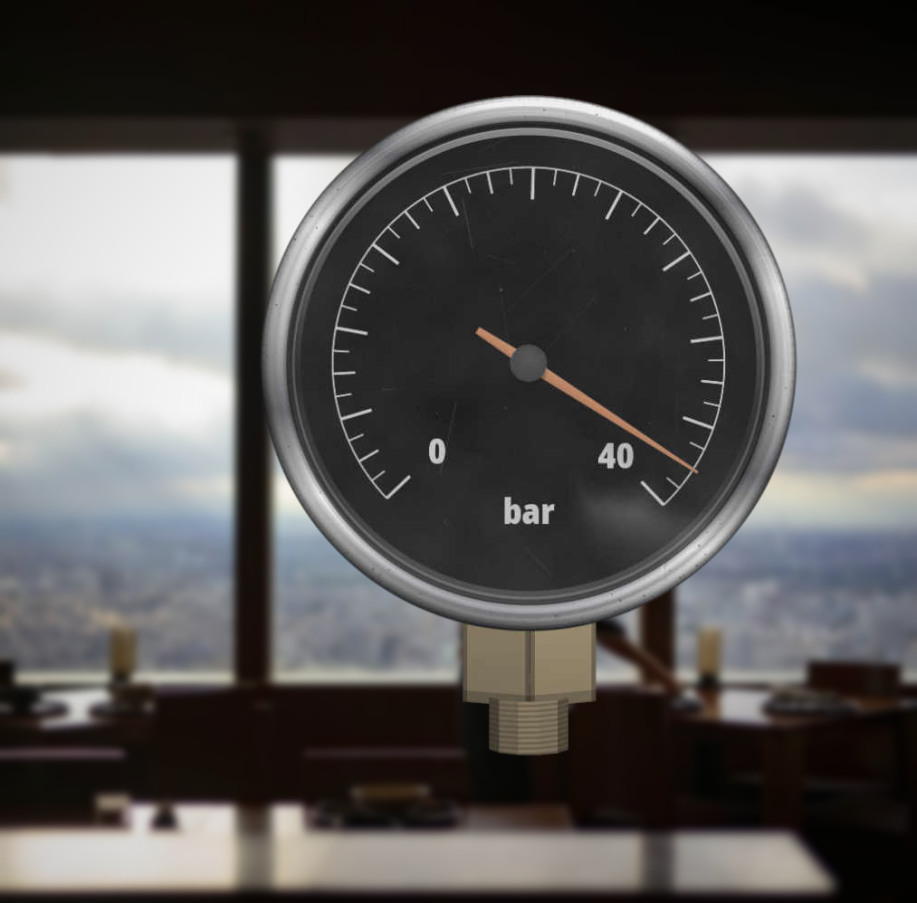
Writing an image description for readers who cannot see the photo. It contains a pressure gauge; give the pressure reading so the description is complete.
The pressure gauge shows 38 bar
